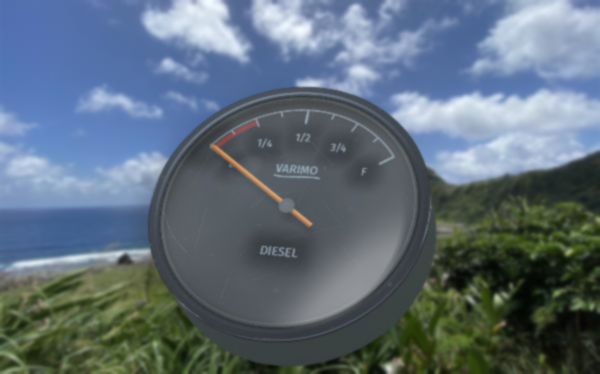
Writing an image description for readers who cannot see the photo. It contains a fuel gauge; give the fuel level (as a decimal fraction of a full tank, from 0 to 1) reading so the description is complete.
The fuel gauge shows 0
